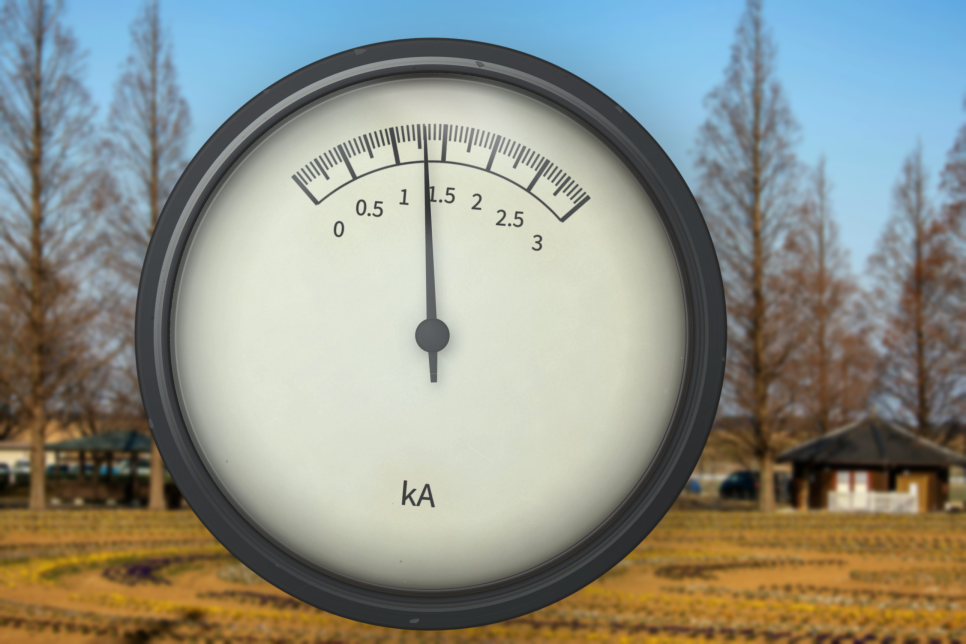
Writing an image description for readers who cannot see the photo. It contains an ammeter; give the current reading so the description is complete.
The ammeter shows 1.3 kA
